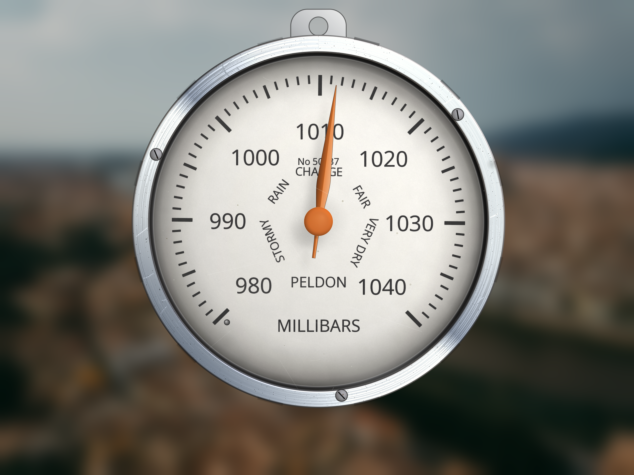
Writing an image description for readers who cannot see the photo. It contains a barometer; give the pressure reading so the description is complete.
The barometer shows 1011.5 mbar
